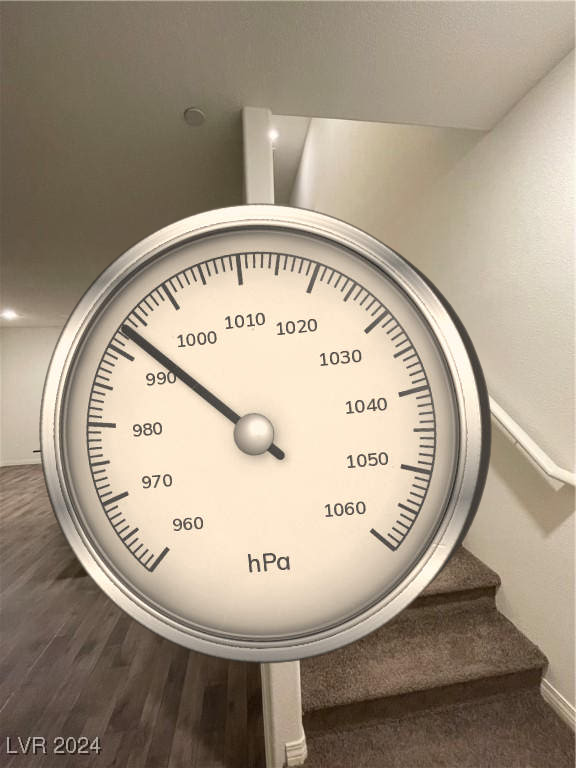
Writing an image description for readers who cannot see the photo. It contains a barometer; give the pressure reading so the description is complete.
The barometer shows 993 hPa
